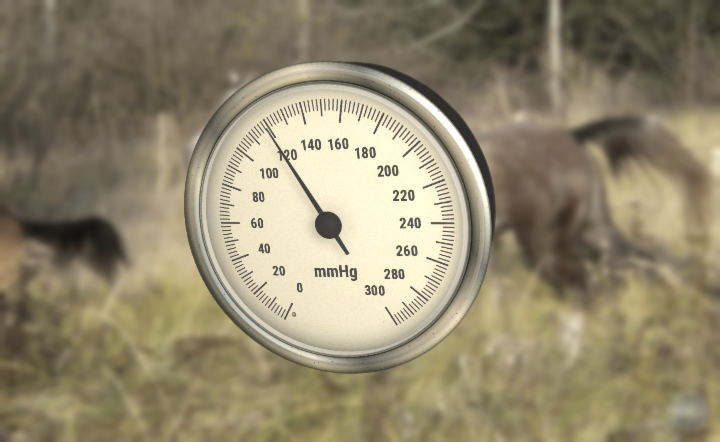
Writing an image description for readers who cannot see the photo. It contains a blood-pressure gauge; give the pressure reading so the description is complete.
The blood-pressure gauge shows 120 mmHg
